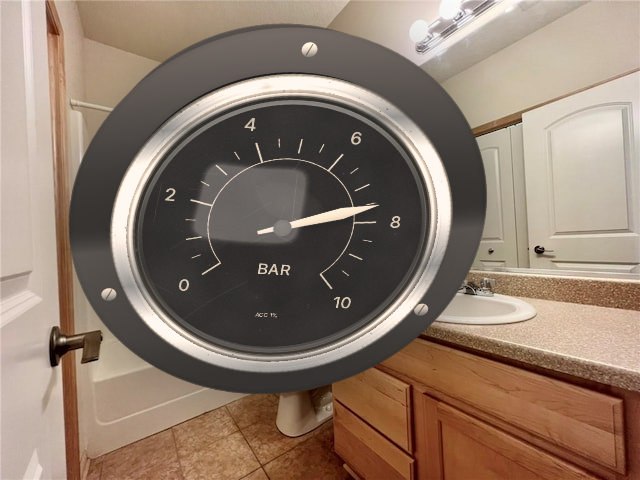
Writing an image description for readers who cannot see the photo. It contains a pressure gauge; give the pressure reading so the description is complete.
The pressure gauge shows 7.5 bar
